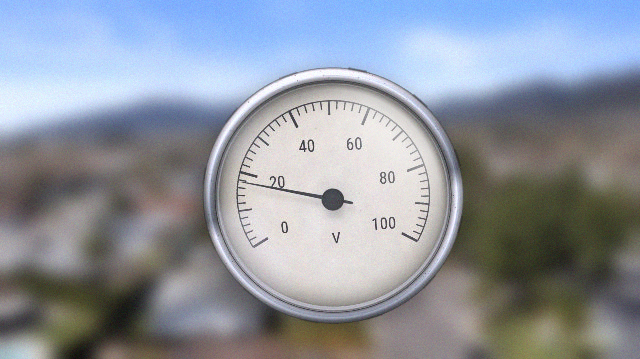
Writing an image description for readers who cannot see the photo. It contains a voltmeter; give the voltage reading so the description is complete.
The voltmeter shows 18 V
